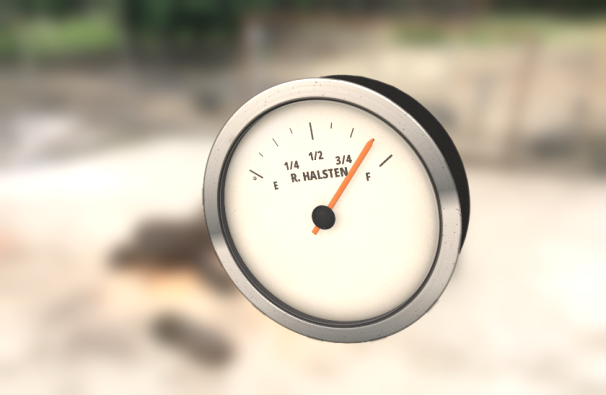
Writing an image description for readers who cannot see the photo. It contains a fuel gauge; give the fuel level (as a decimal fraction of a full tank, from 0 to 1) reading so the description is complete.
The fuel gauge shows 0.875
